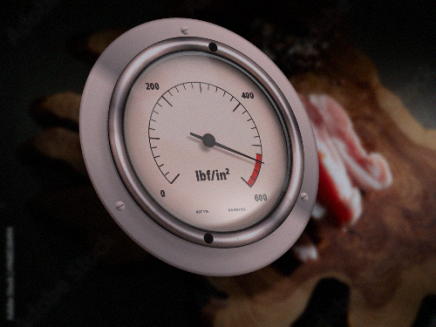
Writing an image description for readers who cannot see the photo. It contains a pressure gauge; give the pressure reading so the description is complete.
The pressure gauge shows 540 psi
